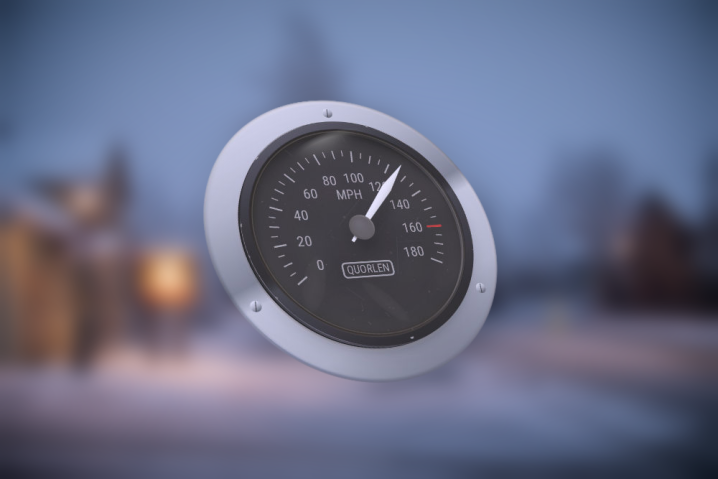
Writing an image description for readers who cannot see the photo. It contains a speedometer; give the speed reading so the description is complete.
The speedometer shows 125 mph
